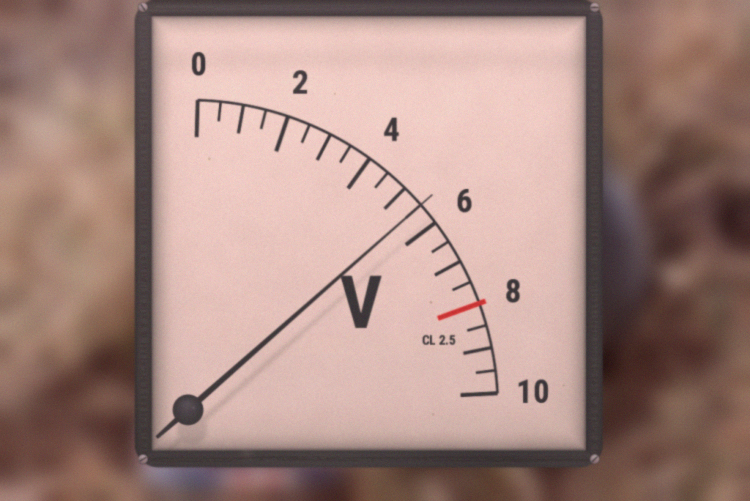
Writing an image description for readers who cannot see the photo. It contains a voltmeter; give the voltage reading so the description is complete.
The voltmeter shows 5.5 V
